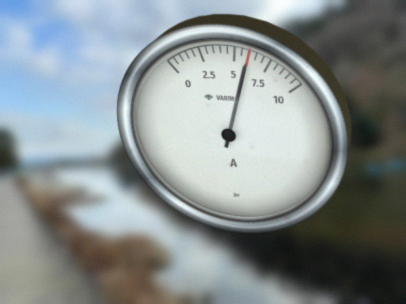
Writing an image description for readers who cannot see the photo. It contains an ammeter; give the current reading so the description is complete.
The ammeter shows 6 A
